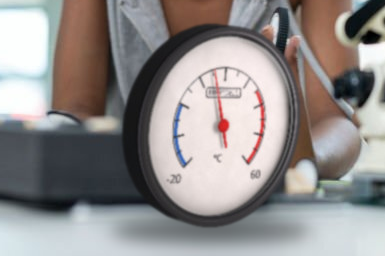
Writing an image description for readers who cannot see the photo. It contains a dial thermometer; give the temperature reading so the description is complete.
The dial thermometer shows 15 °C
